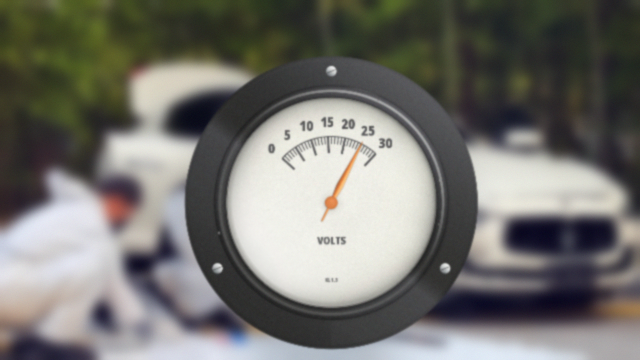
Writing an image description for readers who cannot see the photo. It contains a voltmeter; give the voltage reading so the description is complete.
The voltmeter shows 25 V
